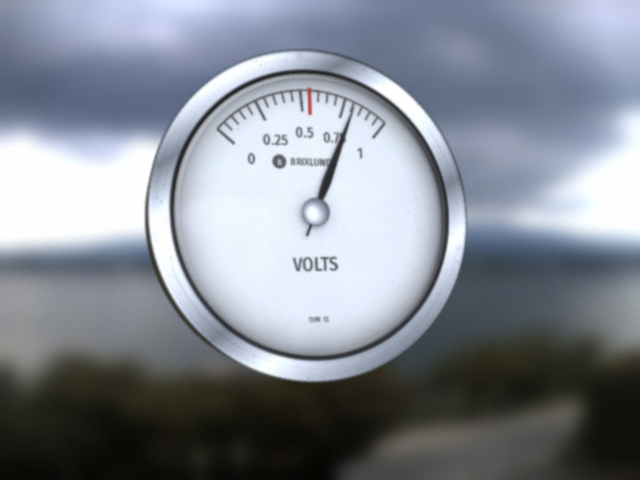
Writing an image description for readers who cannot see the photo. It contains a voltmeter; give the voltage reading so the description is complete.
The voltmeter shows 0.8 V
